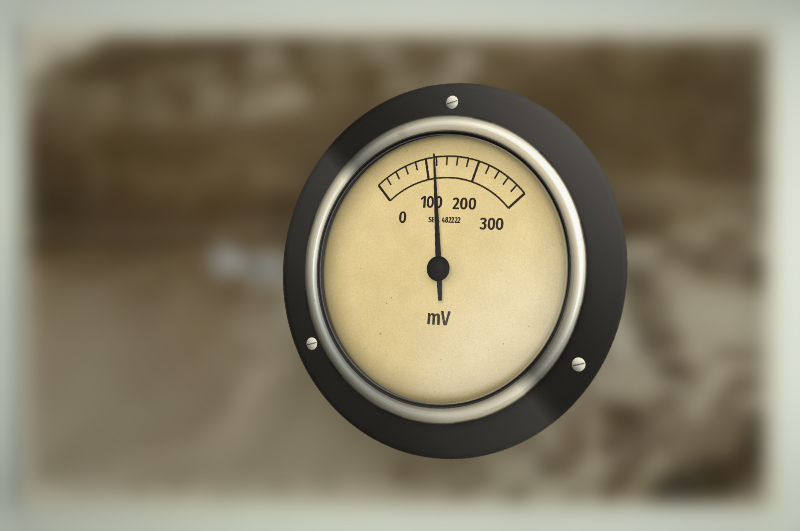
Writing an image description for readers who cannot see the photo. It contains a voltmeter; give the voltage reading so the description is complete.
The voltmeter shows 120 mV
